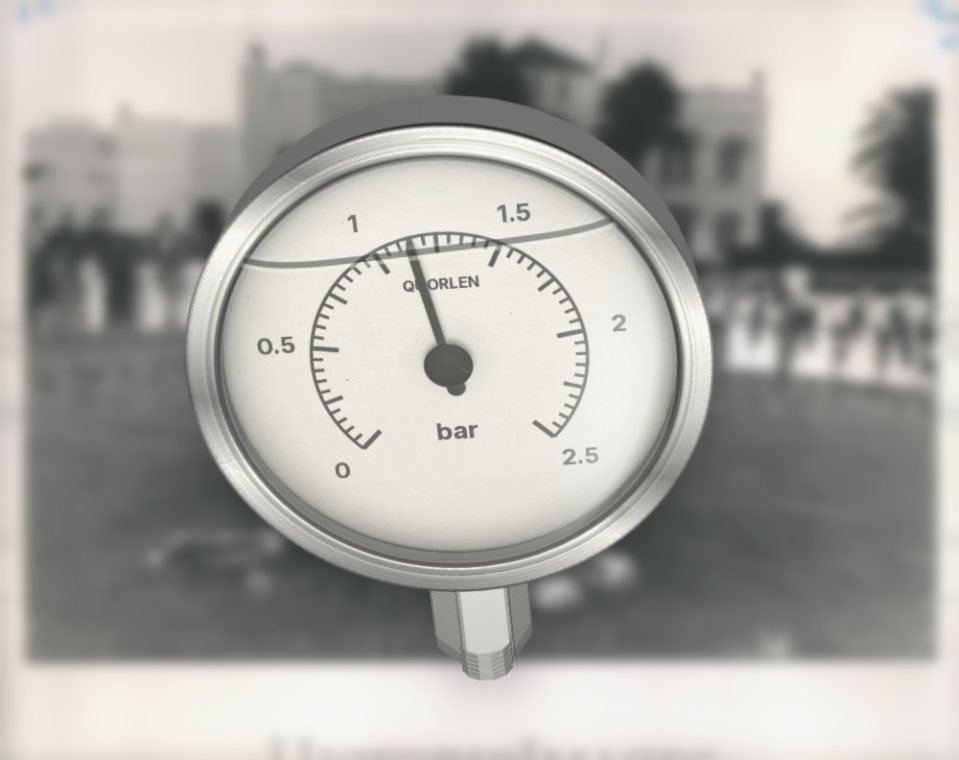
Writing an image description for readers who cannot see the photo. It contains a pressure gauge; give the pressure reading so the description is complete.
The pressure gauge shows 1.15 bar
